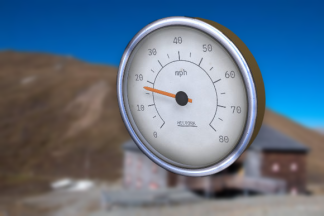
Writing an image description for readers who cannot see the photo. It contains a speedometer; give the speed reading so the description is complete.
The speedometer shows 17.5 mph
